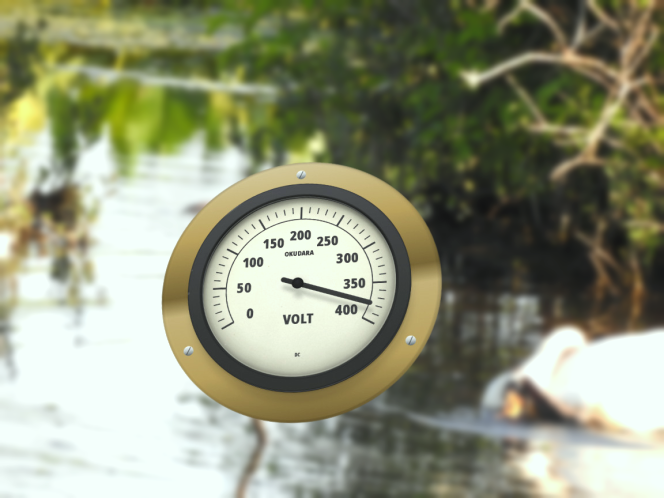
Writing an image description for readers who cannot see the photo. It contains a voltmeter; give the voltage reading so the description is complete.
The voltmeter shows 380 V
